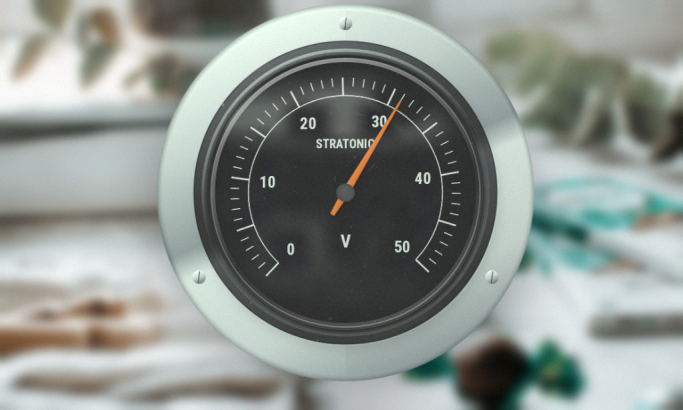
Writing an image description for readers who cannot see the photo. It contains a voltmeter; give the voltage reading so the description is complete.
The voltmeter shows 31 V
